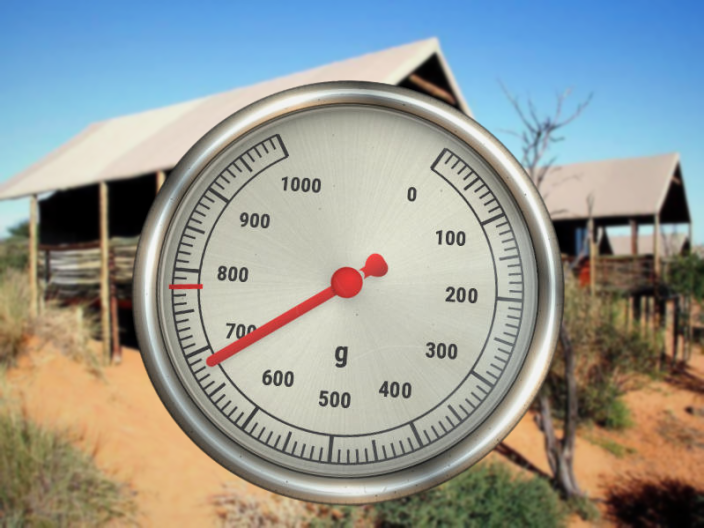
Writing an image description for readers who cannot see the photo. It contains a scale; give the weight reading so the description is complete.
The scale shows 680 g
